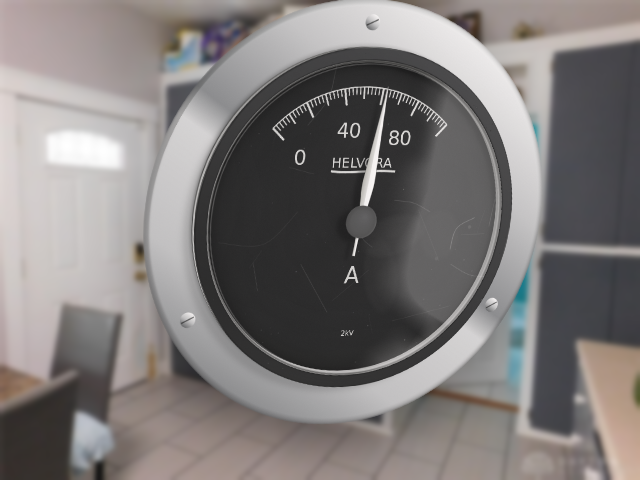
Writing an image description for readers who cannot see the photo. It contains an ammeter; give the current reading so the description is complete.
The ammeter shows 60 A
